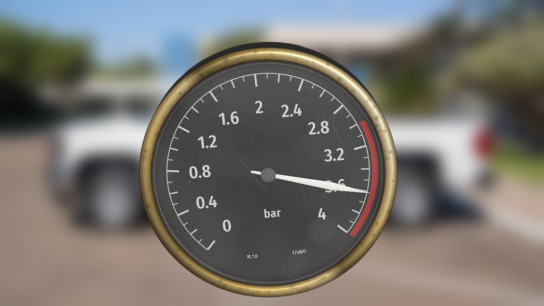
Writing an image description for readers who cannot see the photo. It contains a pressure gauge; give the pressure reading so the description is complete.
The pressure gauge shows 3.6 bar
